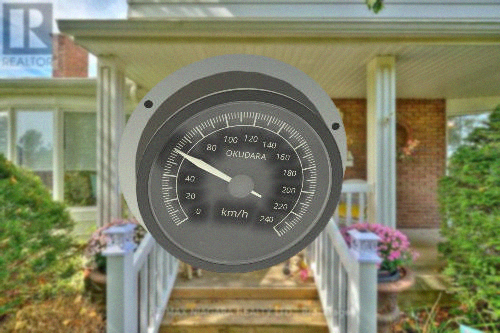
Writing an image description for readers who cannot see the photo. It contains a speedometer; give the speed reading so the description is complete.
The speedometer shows 60 km/h
